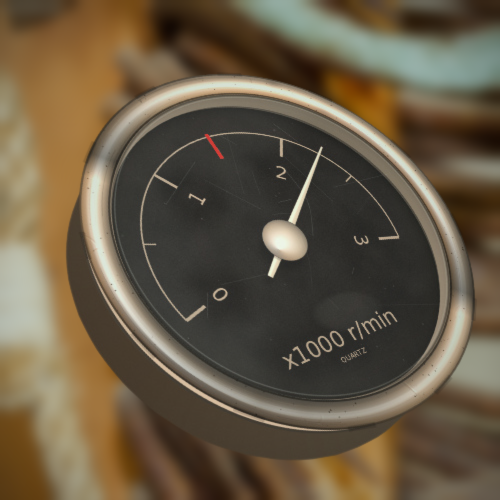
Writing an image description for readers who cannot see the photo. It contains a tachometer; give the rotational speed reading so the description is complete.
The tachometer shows 2250 rpm
